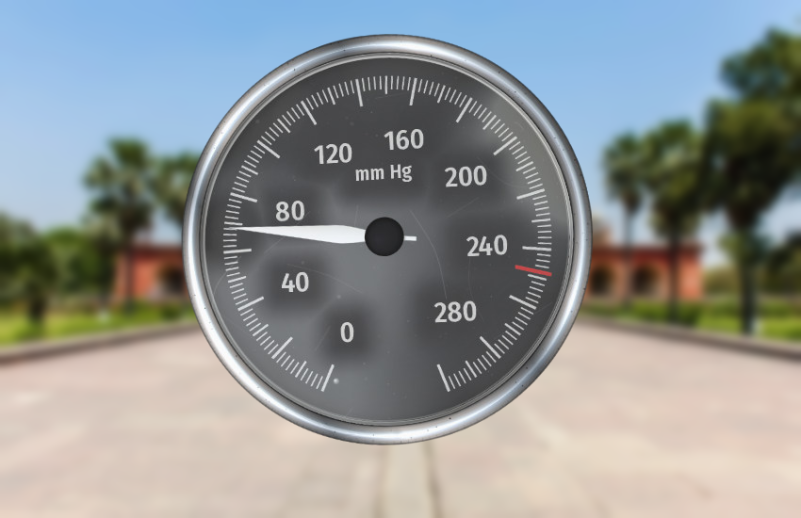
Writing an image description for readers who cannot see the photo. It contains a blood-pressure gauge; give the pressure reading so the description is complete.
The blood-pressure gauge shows 68 mmHg
